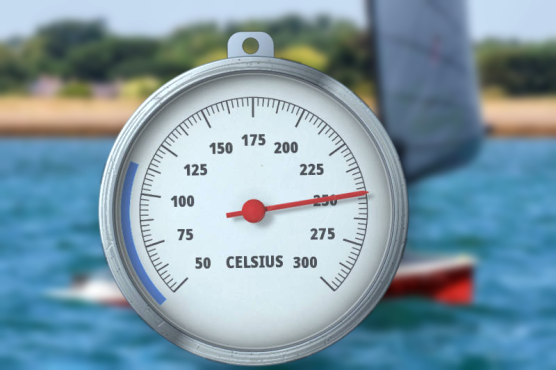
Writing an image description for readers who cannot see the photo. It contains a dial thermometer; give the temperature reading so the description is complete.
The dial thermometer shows 250 °C
